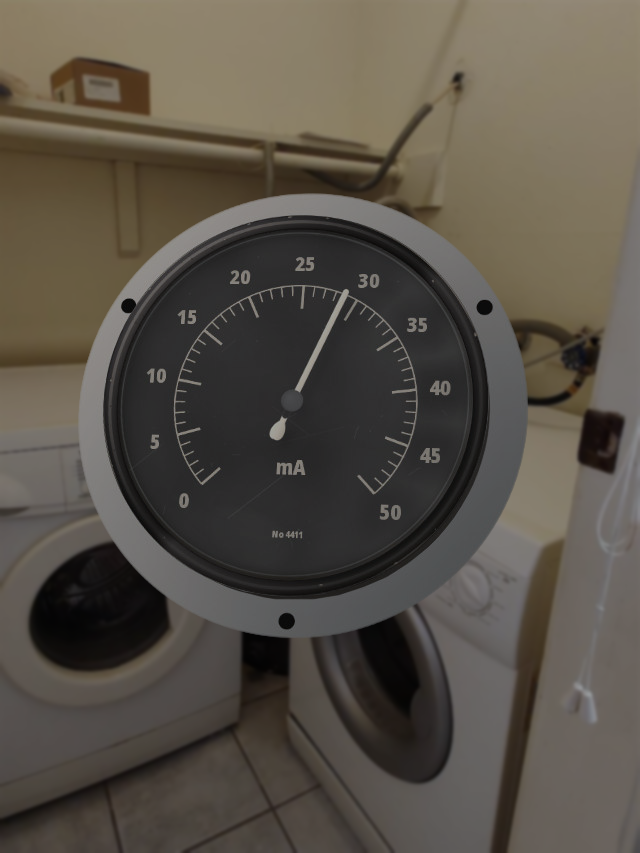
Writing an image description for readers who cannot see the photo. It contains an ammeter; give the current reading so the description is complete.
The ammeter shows 29 mA
